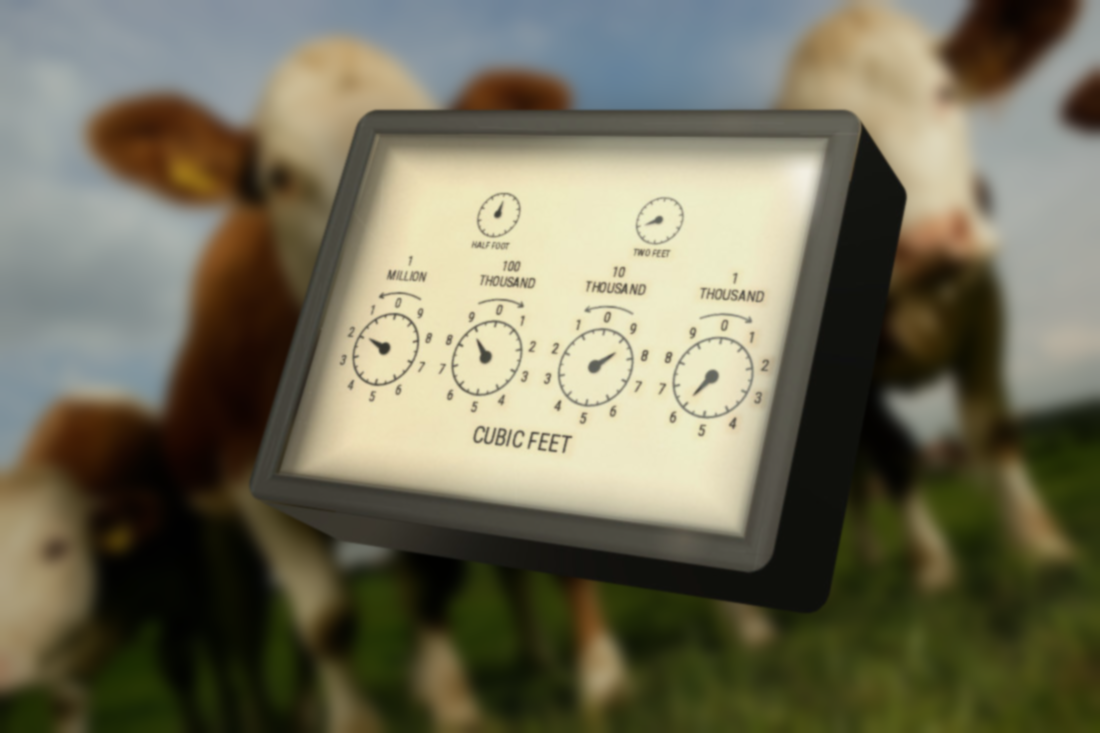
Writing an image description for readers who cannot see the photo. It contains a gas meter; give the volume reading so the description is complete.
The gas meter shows 188600 ft³
